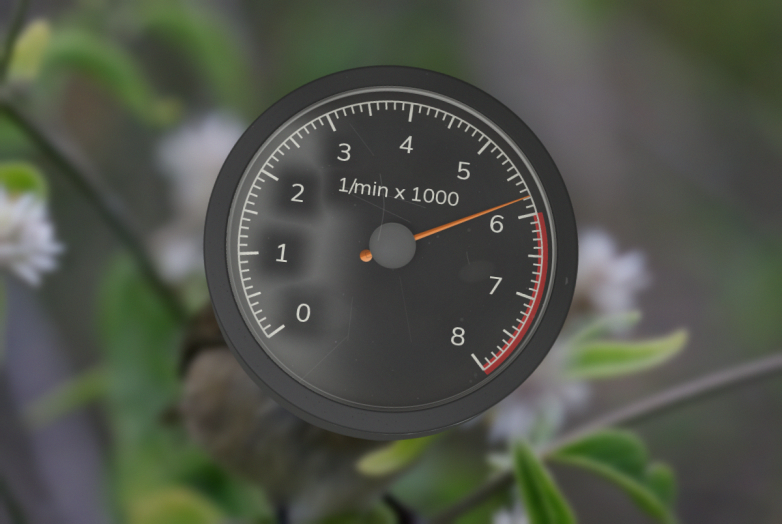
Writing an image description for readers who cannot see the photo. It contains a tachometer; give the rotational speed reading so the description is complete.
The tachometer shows 5800 rpm
